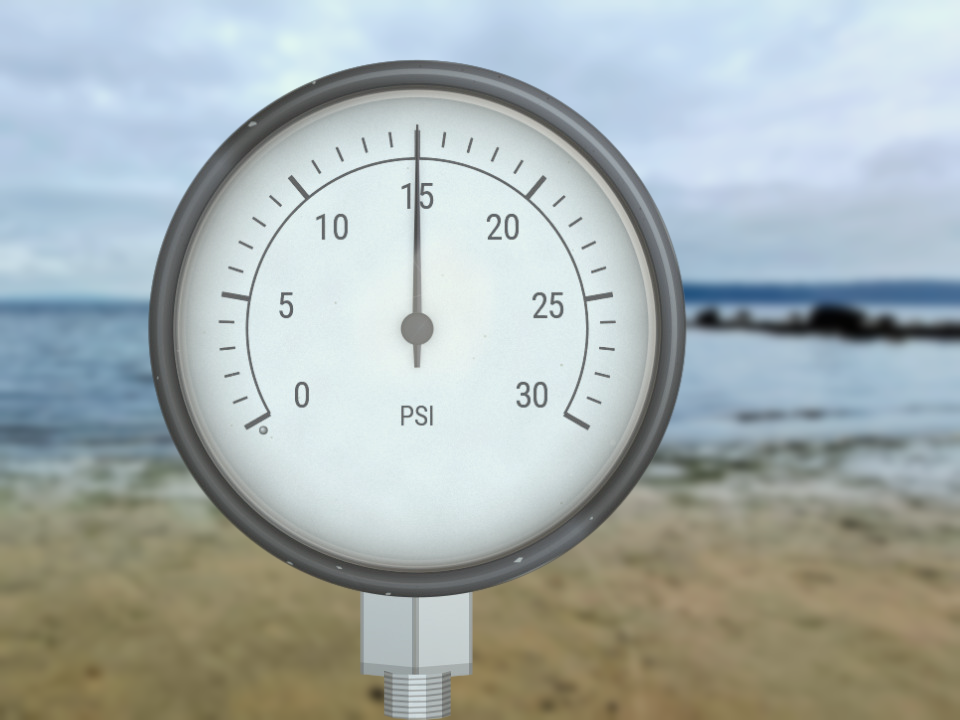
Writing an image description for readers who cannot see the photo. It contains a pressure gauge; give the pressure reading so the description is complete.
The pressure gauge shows 15 psi
